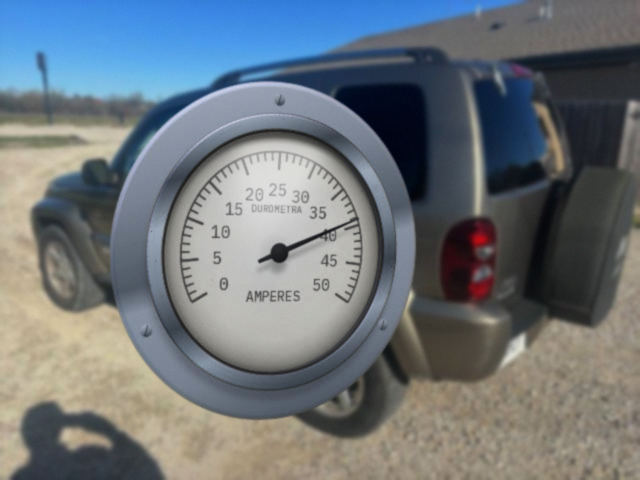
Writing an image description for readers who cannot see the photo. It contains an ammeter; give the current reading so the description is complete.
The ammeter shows 39 A
